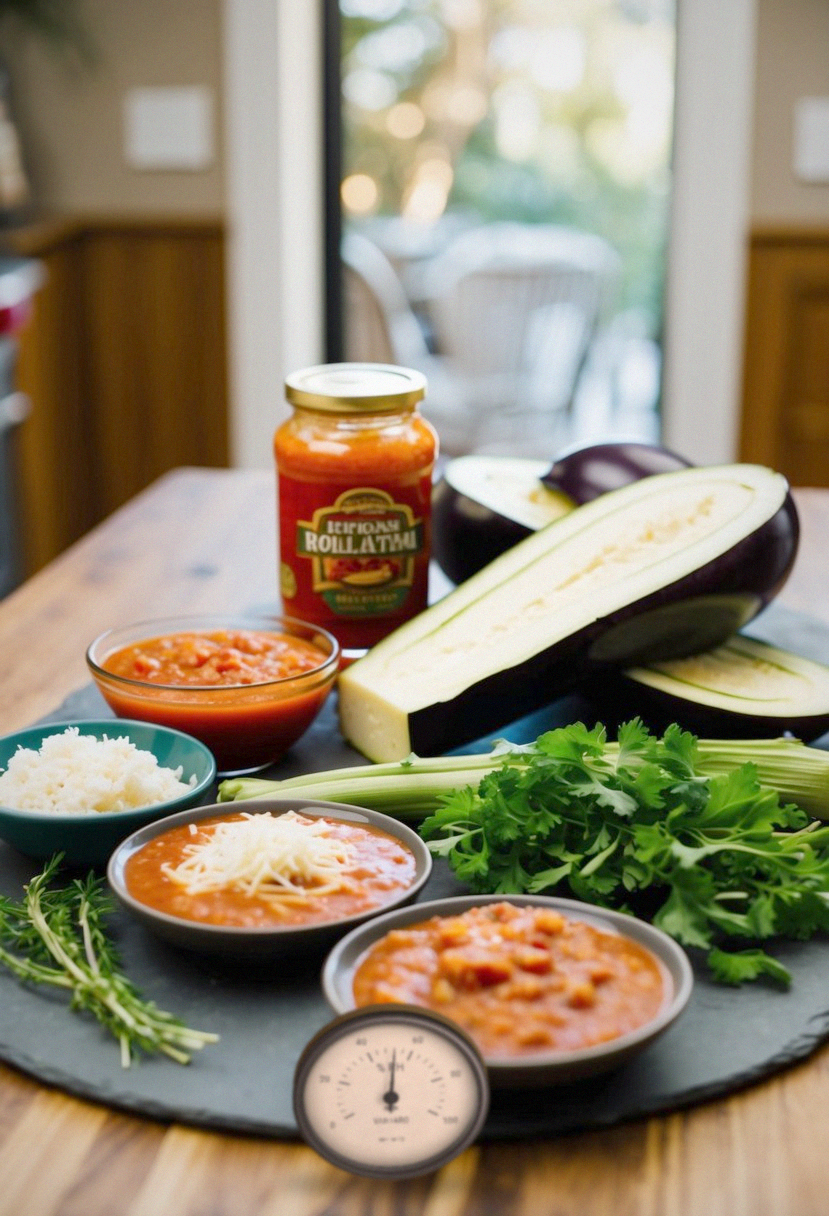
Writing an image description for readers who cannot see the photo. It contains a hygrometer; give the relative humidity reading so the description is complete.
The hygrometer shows 52 %
